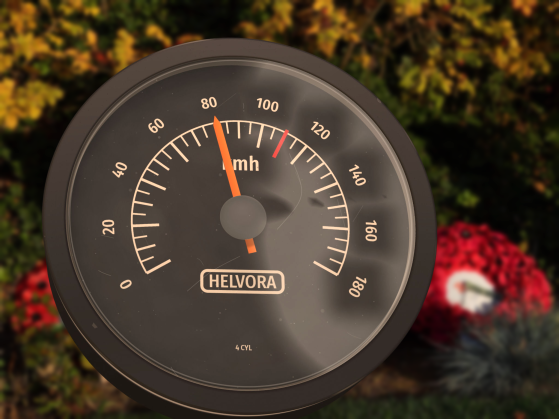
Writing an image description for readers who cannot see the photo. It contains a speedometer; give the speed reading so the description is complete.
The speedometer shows 80 km/h
